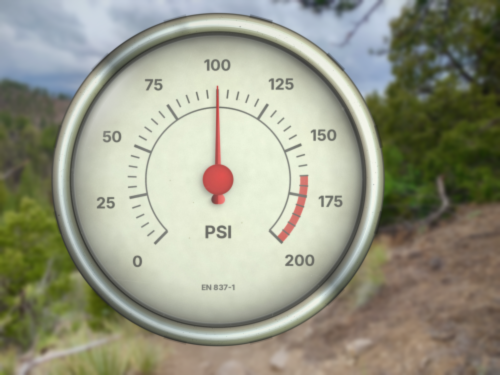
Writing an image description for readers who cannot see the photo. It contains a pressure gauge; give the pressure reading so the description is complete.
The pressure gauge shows 100 psi
